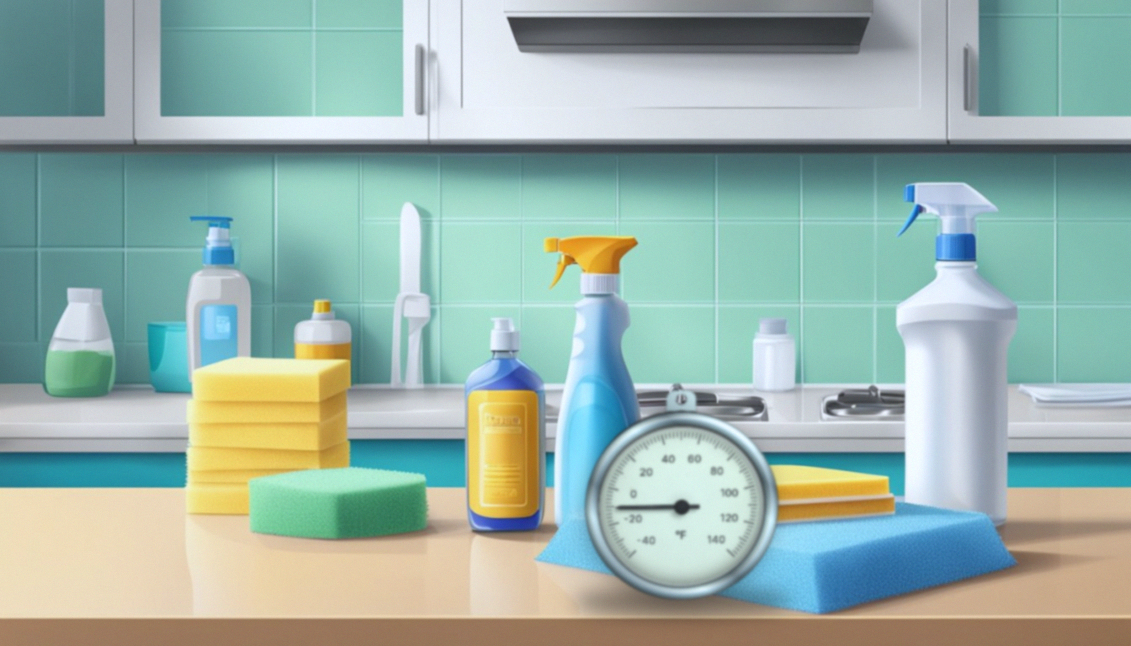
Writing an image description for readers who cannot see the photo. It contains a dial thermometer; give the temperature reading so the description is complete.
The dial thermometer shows -10 °F
